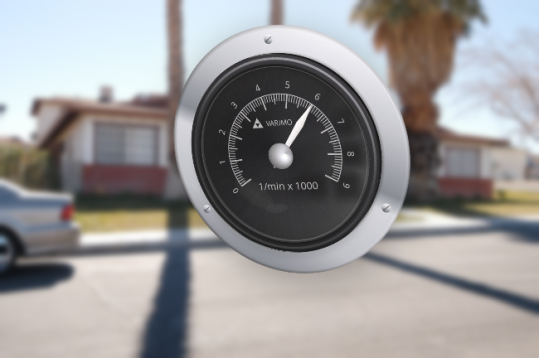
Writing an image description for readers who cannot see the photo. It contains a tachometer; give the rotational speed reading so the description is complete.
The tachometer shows 6000 rpm
